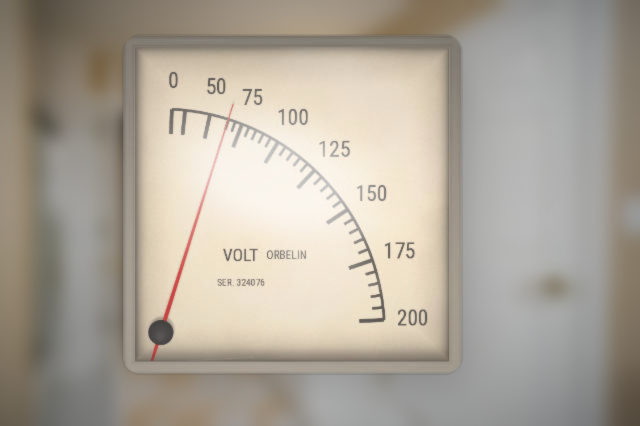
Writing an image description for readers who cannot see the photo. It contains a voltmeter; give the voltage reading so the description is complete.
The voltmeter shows 65 V
